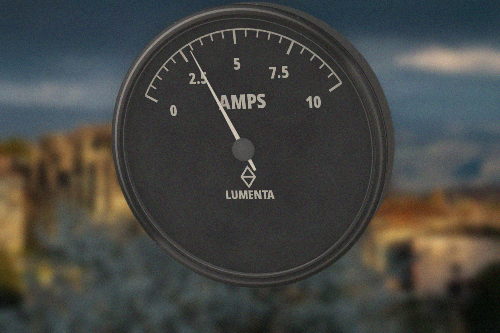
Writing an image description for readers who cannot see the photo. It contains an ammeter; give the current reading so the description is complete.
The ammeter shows 3 A
